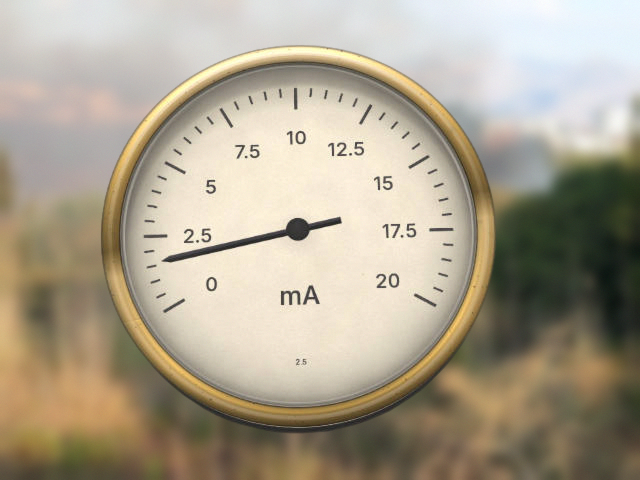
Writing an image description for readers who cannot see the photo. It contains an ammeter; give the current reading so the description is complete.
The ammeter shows 1.5 mA
